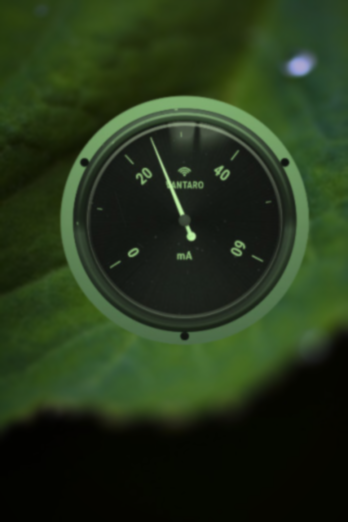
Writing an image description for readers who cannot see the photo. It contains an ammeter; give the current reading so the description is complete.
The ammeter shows 25 mA
